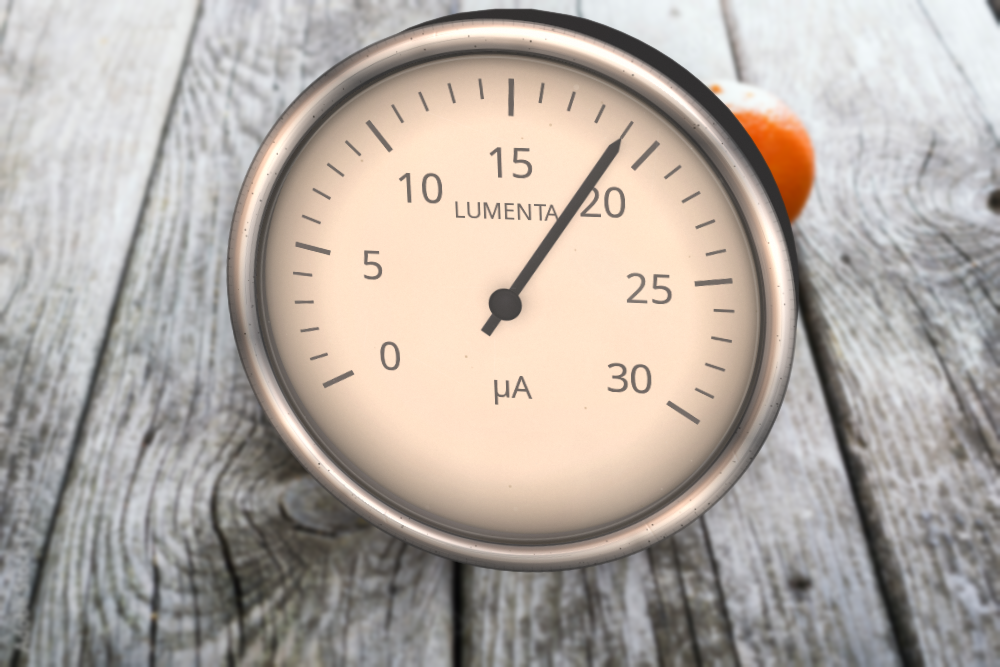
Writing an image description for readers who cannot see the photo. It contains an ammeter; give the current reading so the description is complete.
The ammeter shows 19 µA
